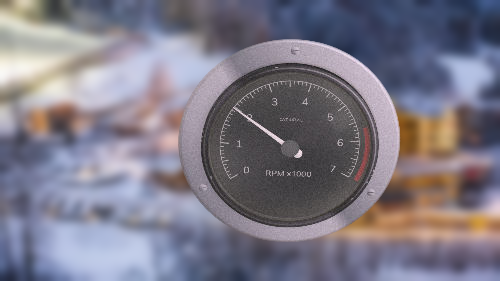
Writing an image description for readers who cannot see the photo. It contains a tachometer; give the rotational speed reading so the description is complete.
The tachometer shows 2000 rpm
